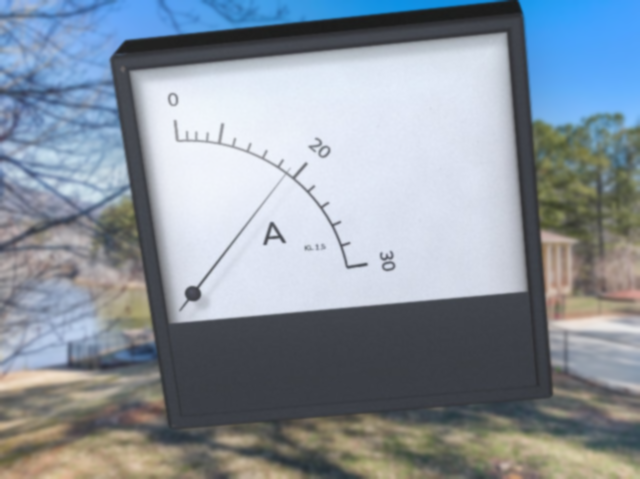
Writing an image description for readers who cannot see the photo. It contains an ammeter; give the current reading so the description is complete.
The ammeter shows 19 A
